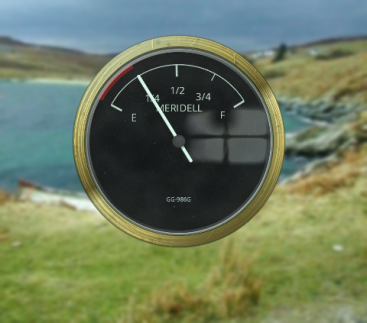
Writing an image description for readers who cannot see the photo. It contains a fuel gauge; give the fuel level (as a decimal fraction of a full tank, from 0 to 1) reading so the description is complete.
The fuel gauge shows 0.25
